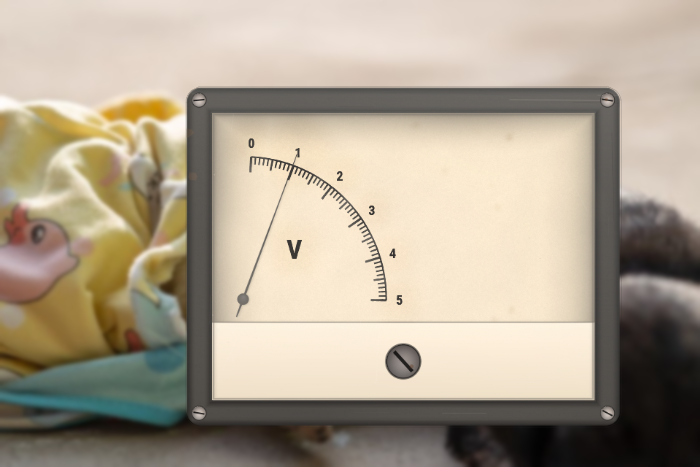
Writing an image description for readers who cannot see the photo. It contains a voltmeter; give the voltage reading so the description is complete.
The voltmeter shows 1 V
